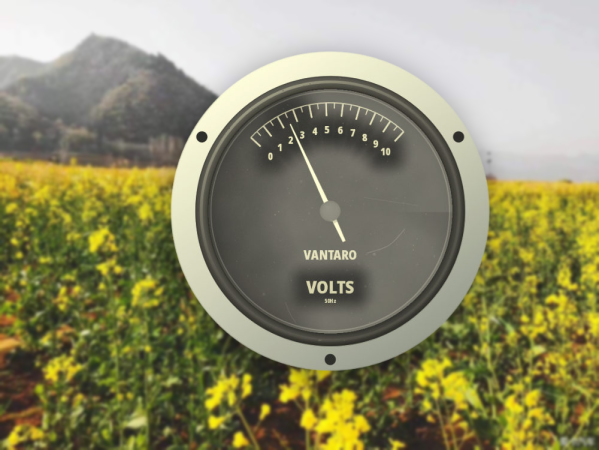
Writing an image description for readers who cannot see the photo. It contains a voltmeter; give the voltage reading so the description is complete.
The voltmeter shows 2.5 V
